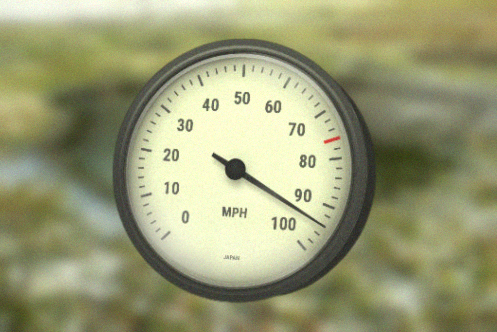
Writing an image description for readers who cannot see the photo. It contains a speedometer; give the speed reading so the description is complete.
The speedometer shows 94 mph
